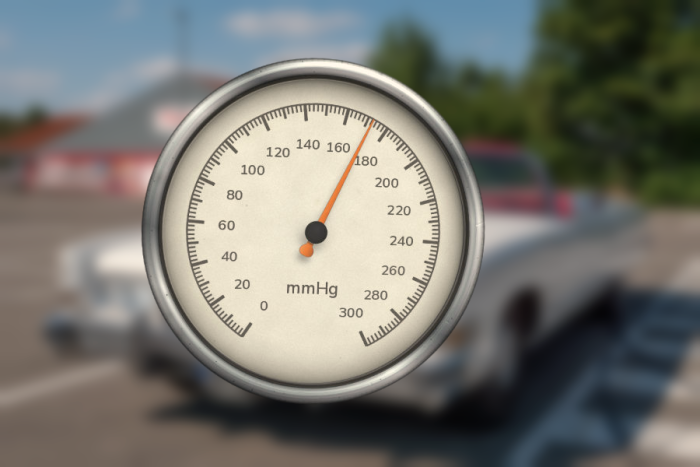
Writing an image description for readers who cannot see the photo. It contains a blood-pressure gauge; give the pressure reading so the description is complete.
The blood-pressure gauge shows 172 mmHg
